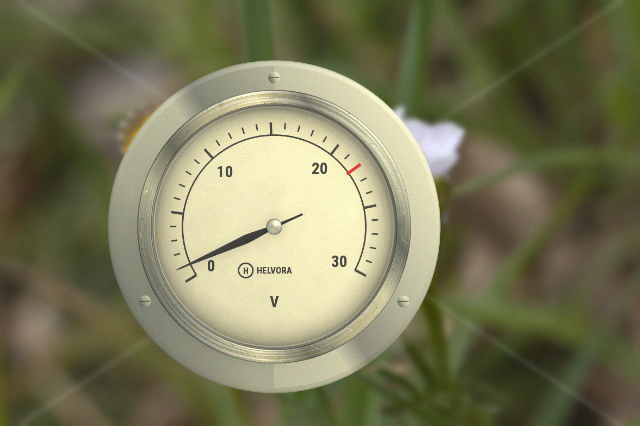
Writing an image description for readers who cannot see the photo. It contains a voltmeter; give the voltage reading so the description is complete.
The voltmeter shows 1 V
